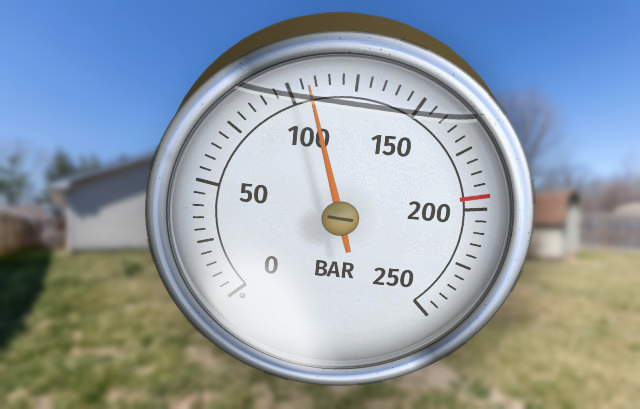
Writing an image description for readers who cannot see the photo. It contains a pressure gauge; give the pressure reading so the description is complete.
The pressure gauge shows 107.5 bar
